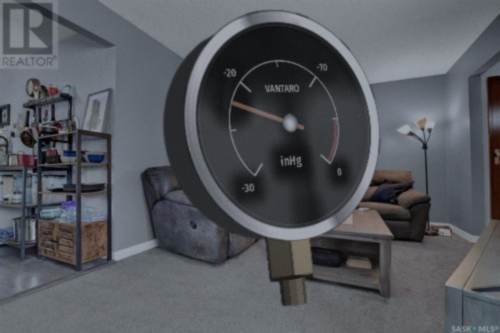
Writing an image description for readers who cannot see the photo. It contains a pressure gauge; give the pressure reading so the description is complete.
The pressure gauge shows -22.5 inHg
